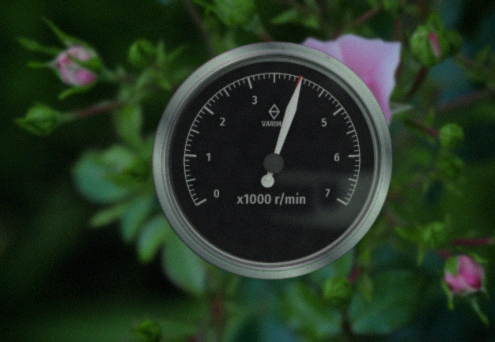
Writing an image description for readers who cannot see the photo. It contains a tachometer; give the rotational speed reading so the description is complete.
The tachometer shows 4000 rpm
